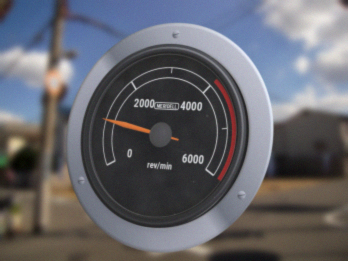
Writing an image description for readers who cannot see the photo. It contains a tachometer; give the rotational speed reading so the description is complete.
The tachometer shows 1000 rpm
